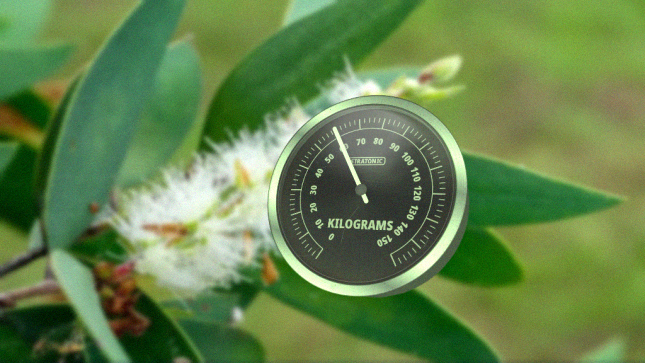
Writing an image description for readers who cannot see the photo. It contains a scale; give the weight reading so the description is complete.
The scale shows 60 kg
